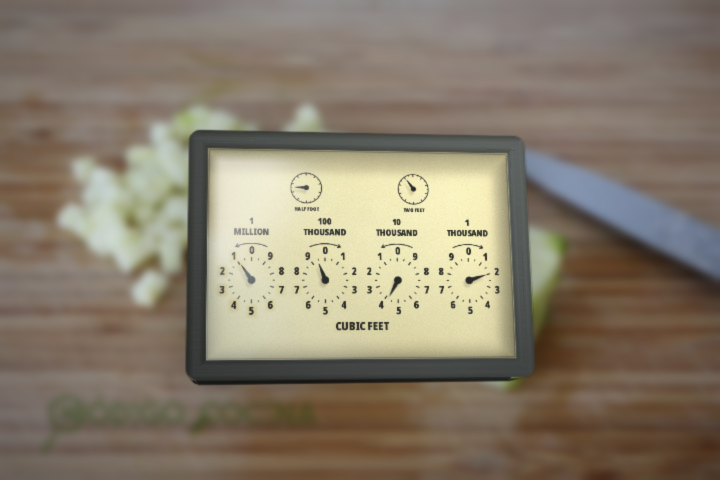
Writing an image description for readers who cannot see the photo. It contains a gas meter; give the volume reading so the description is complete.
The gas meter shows 94200 ft³
